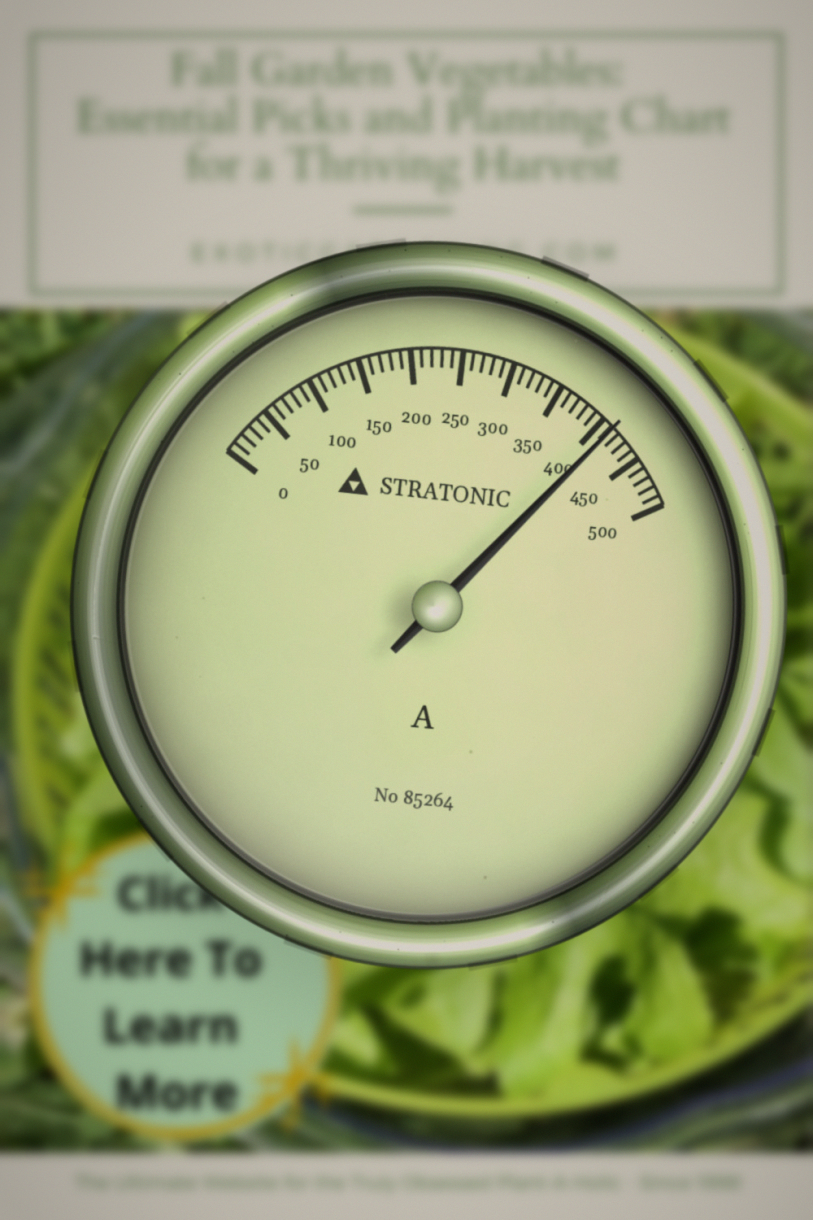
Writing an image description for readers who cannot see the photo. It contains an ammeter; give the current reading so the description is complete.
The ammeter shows 410 A
